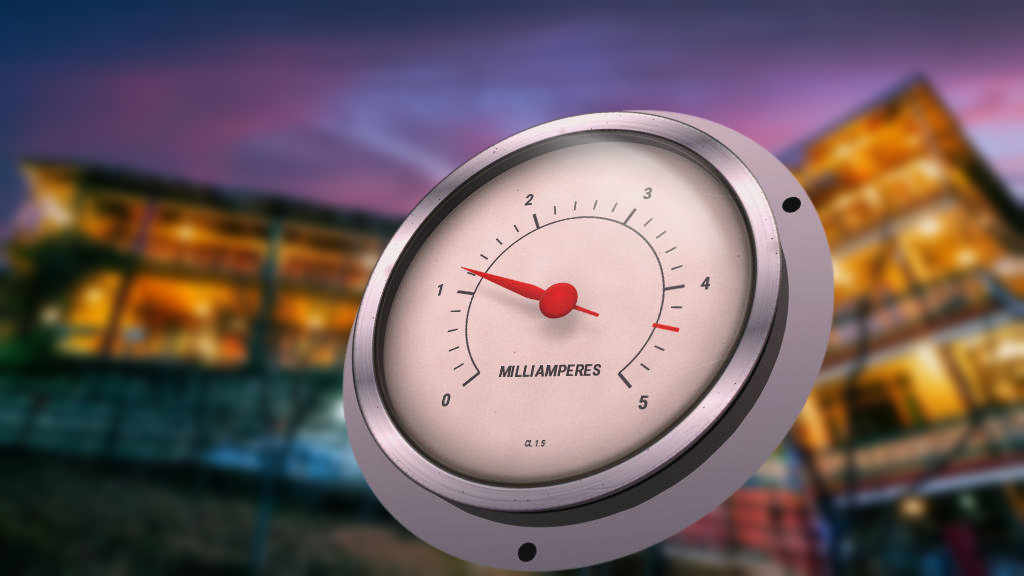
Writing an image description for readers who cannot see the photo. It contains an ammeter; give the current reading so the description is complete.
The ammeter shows 1.2 mA
